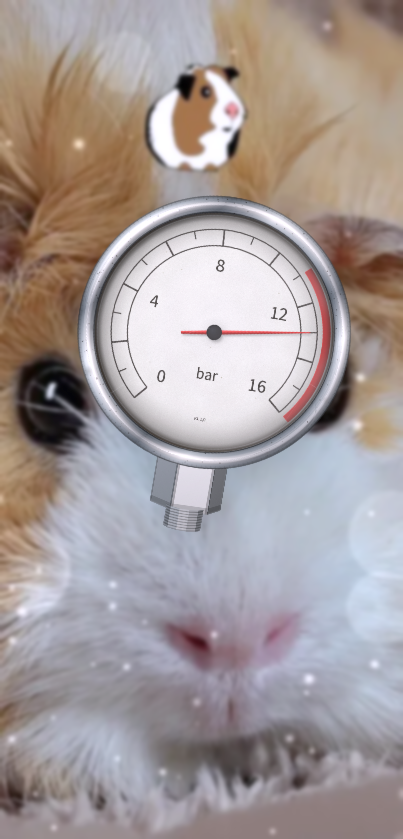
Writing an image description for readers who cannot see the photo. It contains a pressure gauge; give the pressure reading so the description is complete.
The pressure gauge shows 13 bar
